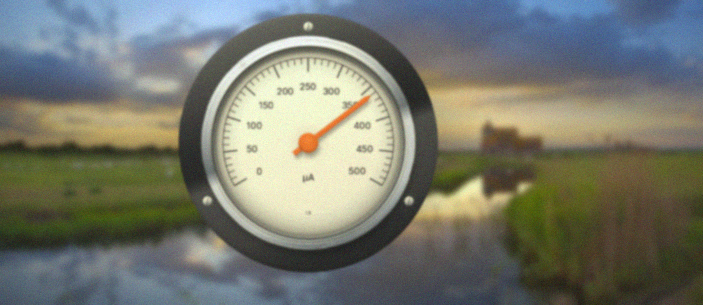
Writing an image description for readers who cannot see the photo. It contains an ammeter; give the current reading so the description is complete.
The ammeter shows 360 µA
